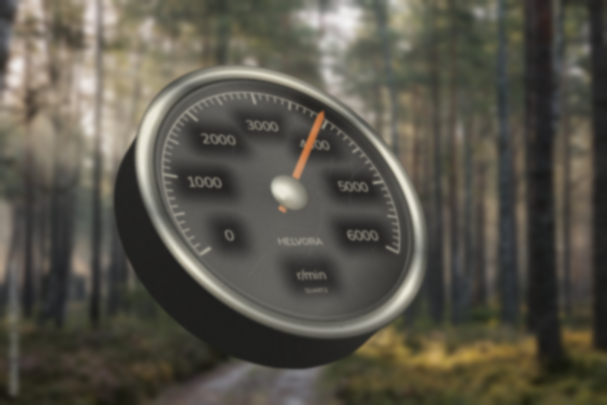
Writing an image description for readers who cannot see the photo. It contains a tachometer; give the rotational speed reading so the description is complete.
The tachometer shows 3900 rpm
